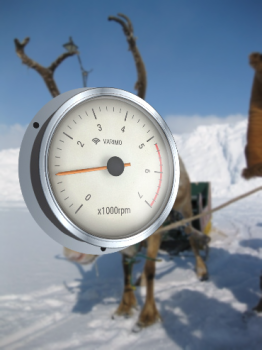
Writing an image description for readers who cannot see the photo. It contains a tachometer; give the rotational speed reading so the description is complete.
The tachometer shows 1000 rpm
